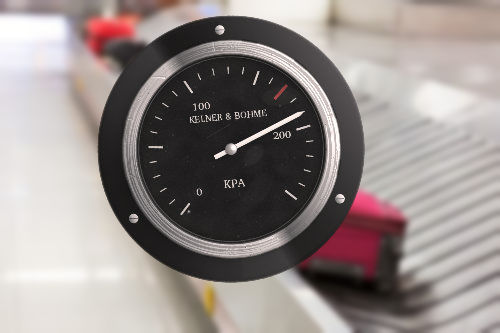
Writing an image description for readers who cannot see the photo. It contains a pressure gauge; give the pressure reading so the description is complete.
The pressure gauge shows 190 kPa
